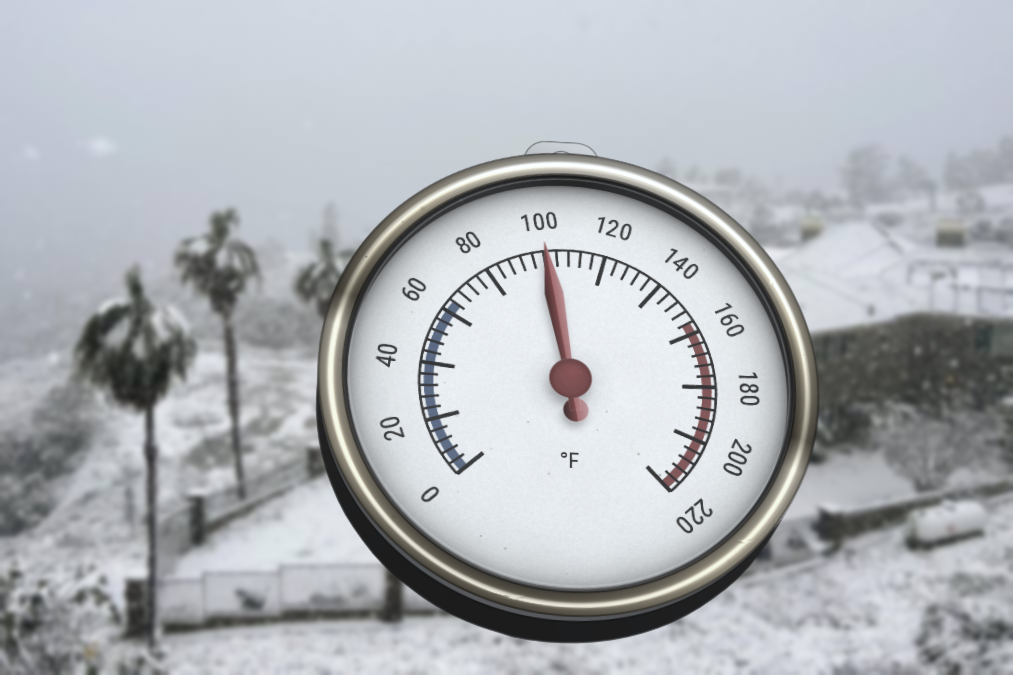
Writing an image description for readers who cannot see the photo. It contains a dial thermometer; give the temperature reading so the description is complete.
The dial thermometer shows 100 °F
